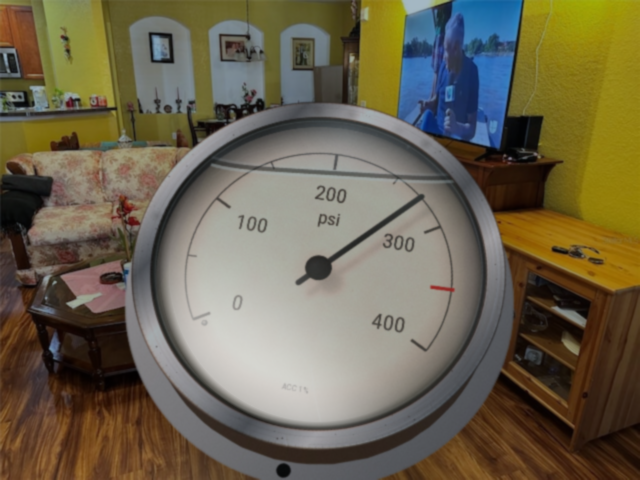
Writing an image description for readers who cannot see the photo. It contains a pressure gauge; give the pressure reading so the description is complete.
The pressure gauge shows 275 psi
